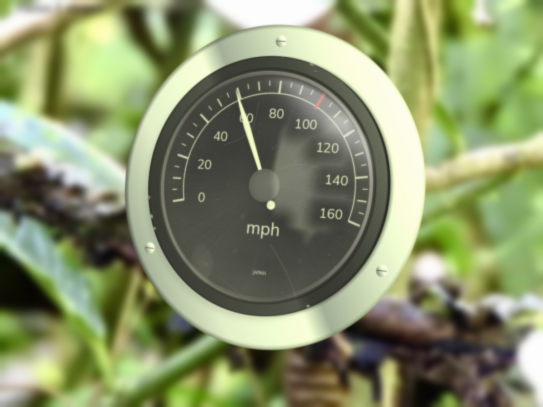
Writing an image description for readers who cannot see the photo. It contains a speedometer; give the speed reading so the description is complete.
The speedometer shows 60 mph
